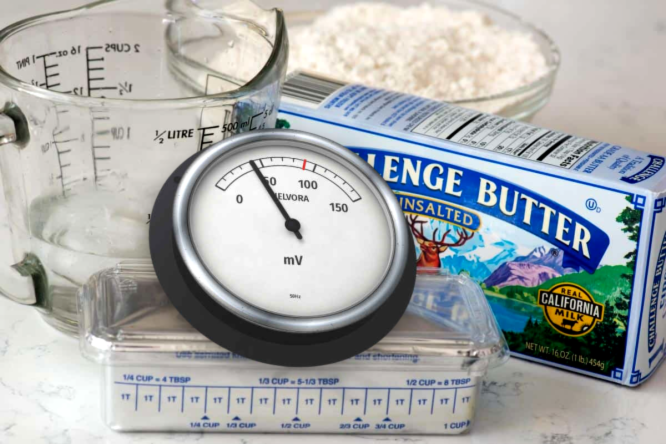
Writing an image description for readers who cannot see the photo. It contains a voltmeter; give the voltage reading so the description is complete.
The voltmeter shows 40 mV
